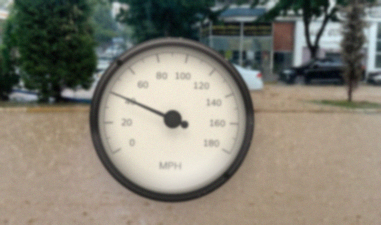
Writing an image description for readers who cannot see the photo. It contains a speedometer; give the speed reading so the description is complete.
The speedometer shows 40 mph
